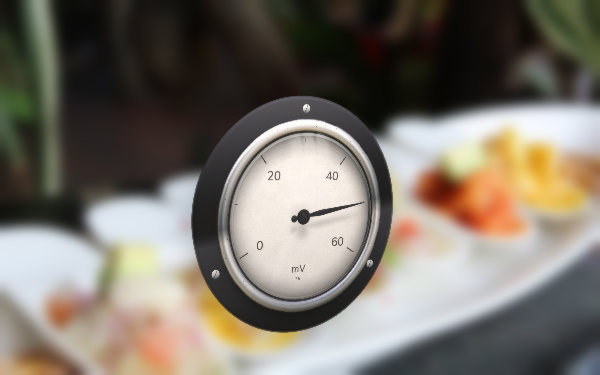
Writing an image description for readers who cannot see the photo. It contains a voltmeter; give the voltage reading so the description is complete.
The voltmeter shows 50 mV
